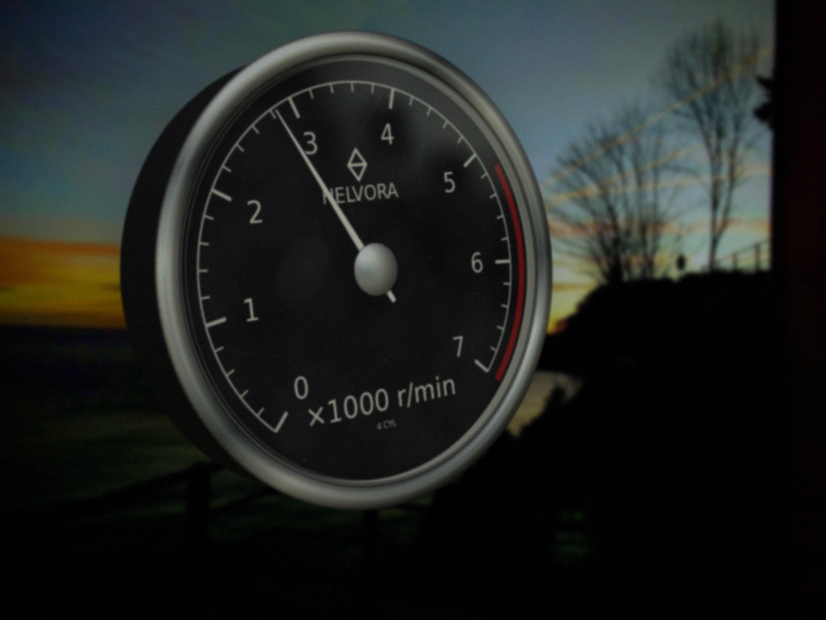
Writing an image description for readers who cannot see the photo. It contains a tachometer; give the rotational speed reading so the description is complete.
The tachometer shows 2800 rpm
